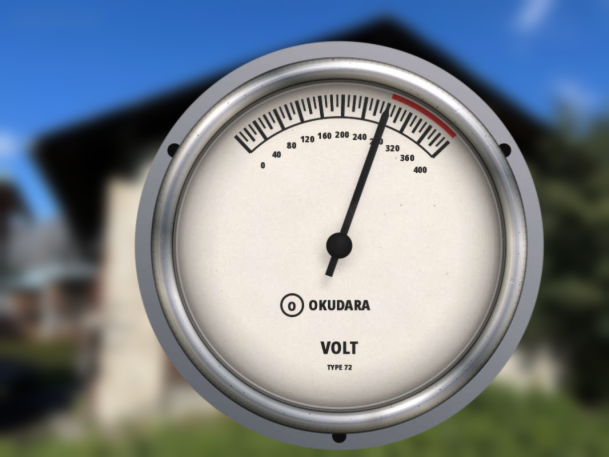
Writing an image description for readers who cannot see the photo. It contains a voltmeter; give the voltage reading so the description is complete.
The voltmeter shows 280 V
